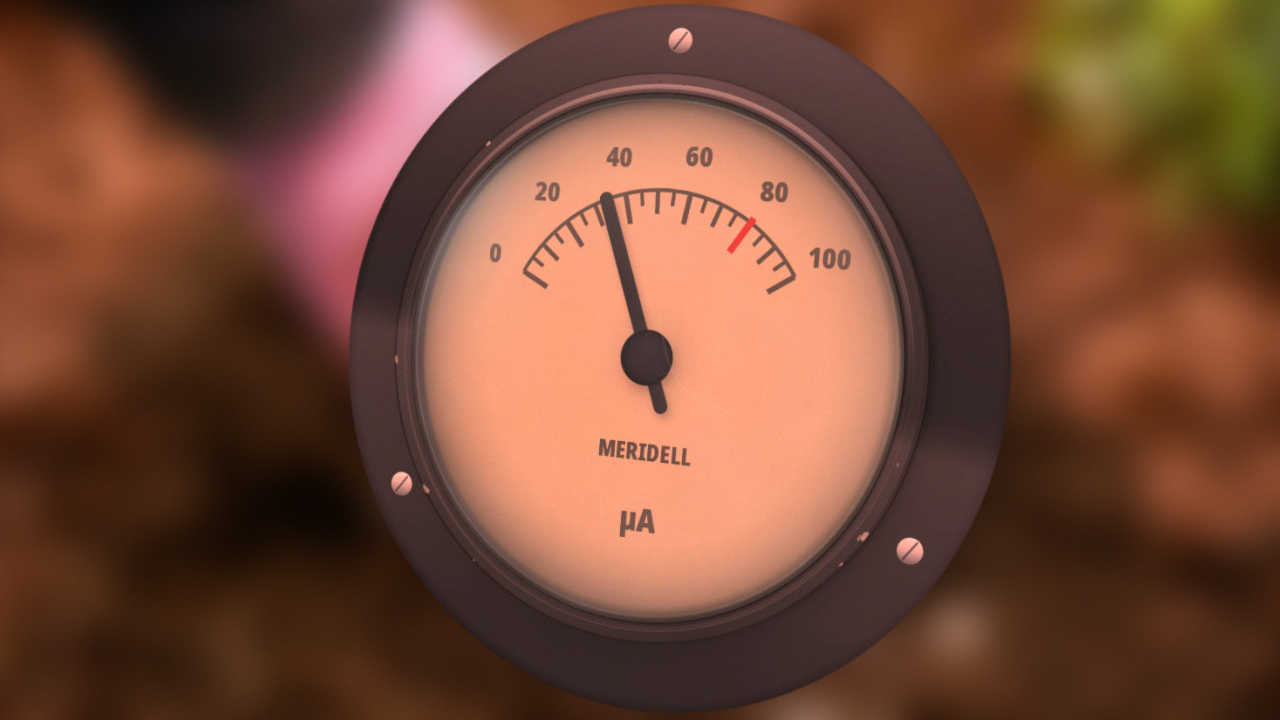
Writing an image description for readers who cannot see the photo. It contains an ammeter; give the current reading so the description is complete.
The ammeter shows 35 µA
